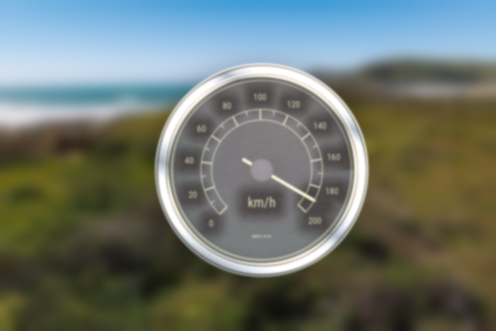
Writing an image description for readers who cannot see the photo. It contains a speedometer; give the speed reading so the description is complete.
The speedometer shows 190 km/h
